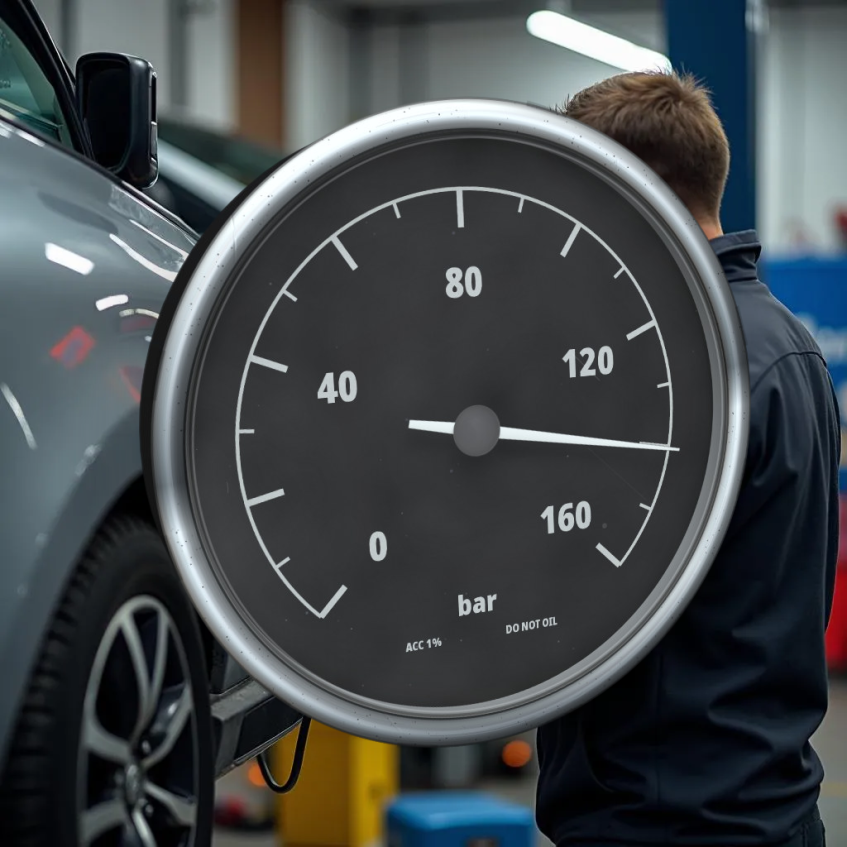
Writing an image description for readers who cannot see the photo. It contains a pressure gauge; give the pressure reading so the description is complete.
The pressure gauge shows 140 bar
